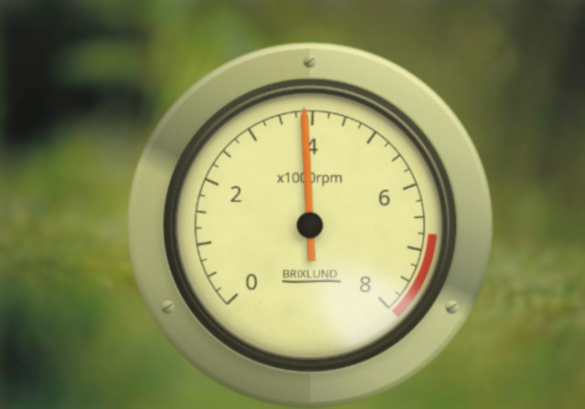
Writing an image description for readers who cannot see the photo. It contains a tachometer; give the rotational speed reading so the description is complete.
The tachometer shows 3875 rpm
